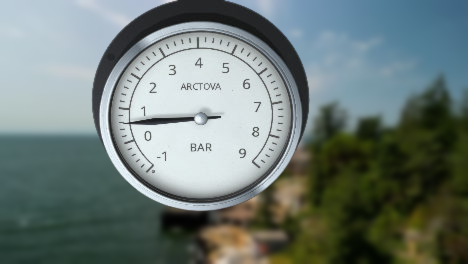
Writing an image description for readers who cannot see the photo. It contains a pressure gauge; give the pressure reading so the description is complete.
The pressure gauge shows 0.6 bar
